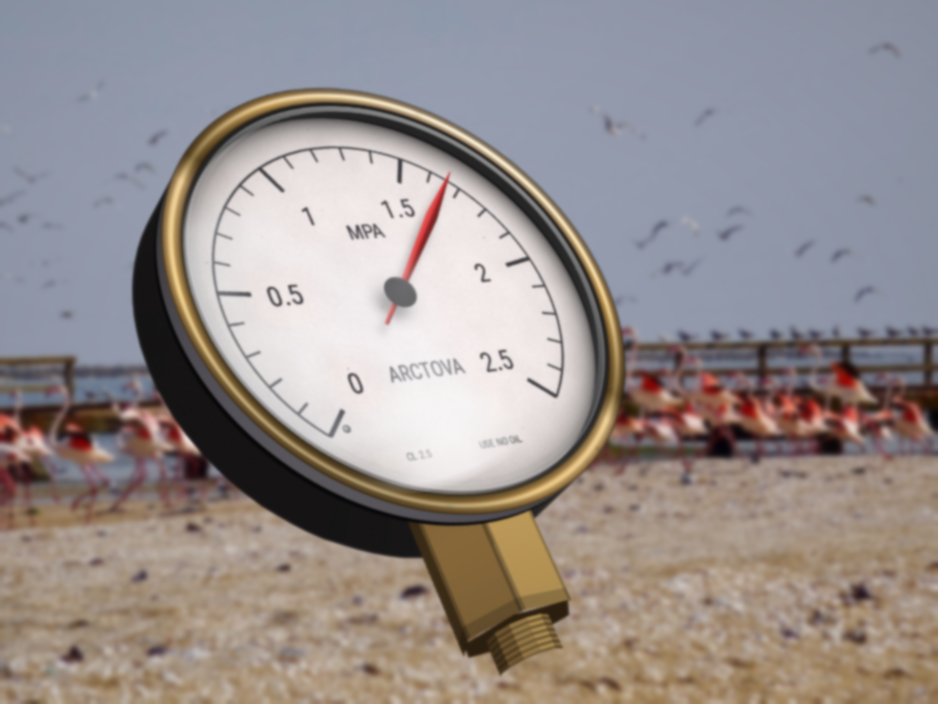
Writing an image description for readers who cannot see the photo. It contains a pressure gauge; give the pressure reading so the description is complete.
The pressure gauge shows 1.65 MPa
